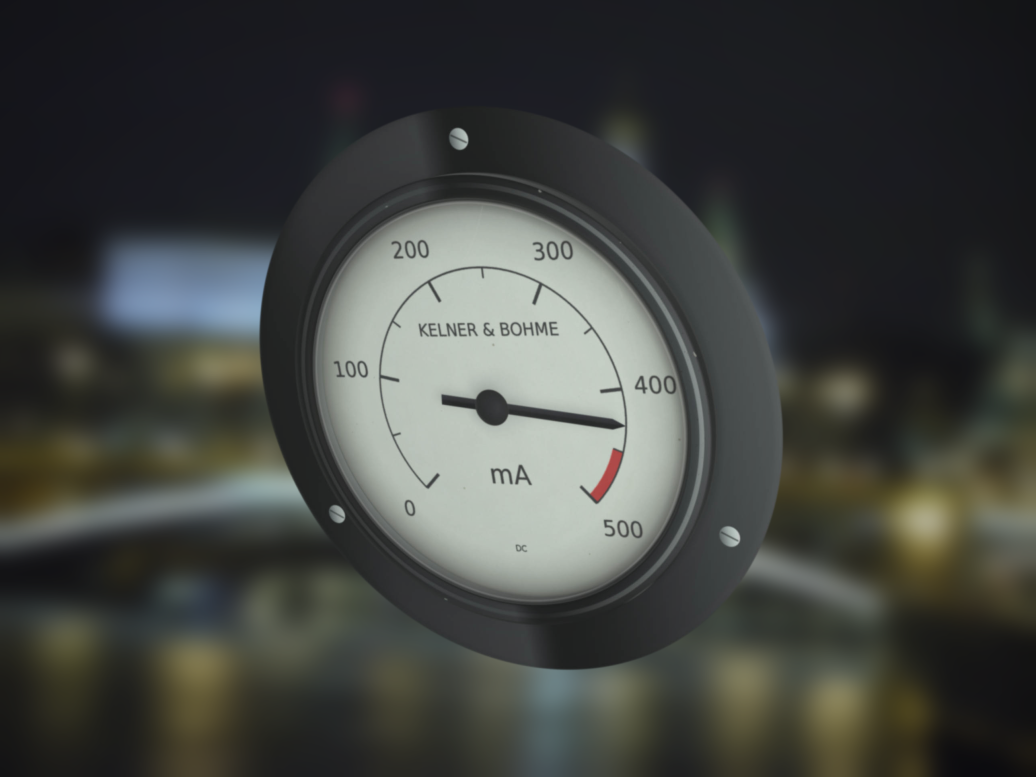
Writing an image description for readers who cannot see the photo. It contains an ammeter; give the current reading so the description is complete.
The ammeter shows 425 mA
